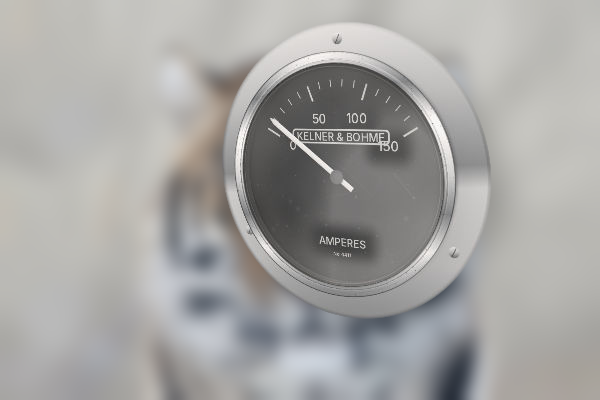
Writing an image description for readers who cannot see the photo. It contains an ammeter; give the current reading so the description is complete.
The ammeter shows 10 A
